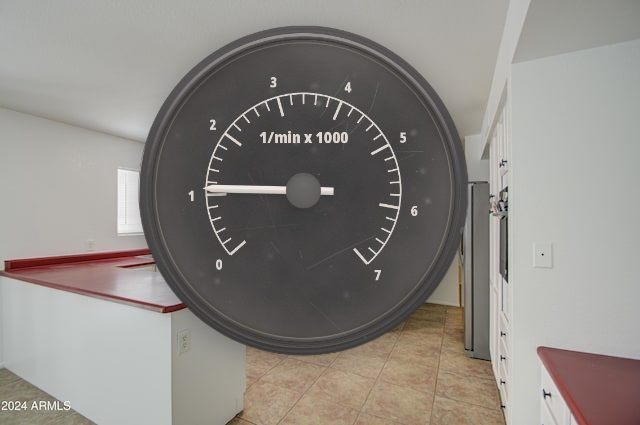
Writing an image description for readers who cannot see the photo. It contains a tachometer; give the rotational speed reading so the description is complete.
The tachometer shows 1100 rpm
